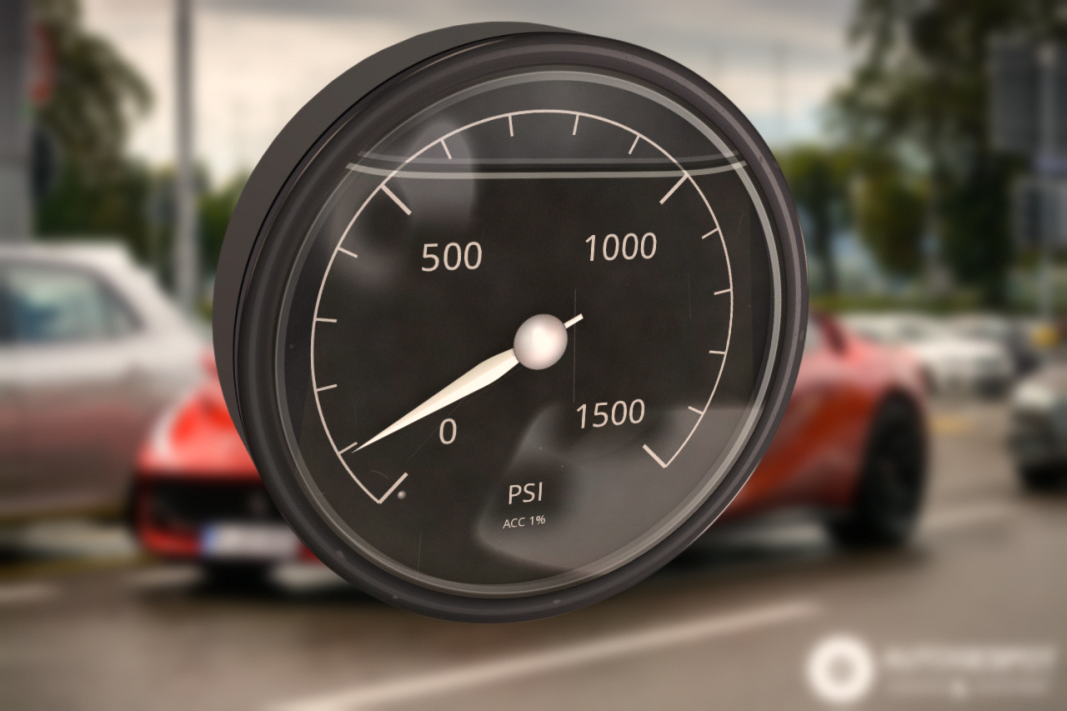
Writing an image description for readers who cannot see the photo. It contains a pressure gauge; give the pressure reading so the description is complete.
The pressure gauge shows 100 psi
